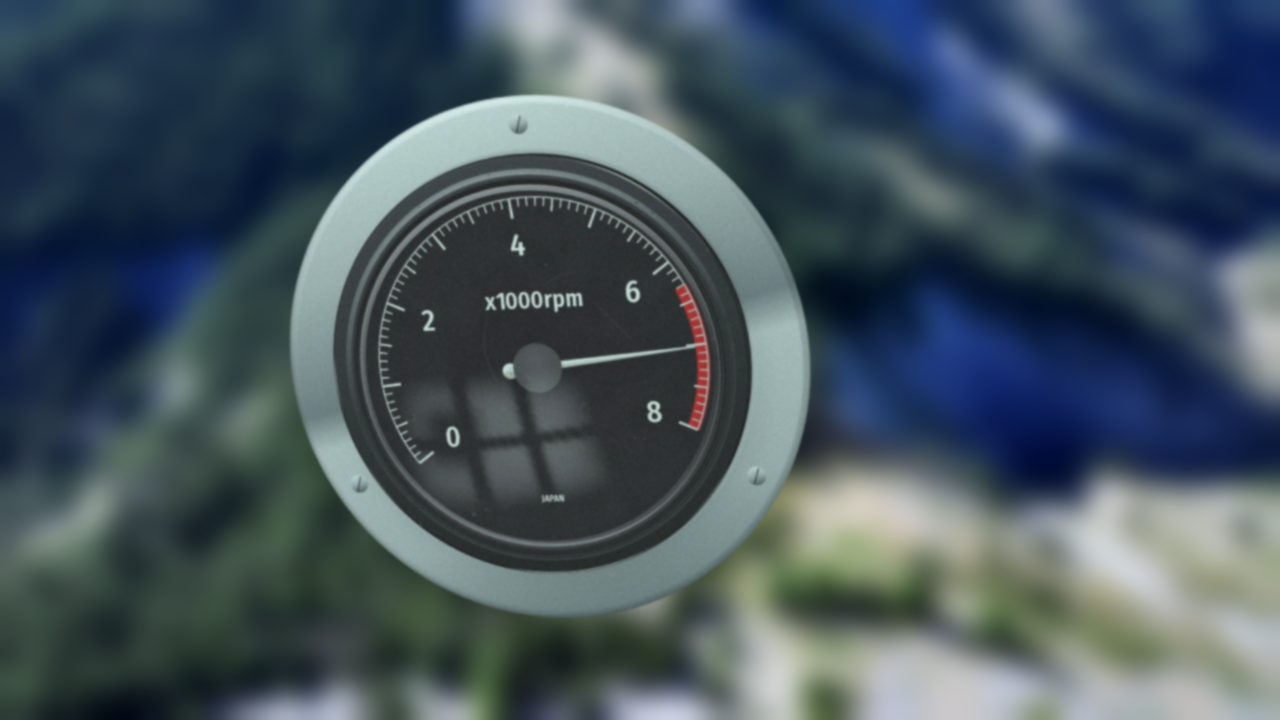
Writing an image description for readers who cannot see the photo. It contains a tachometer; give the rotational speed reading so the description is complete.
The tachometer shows 7000 rpm
